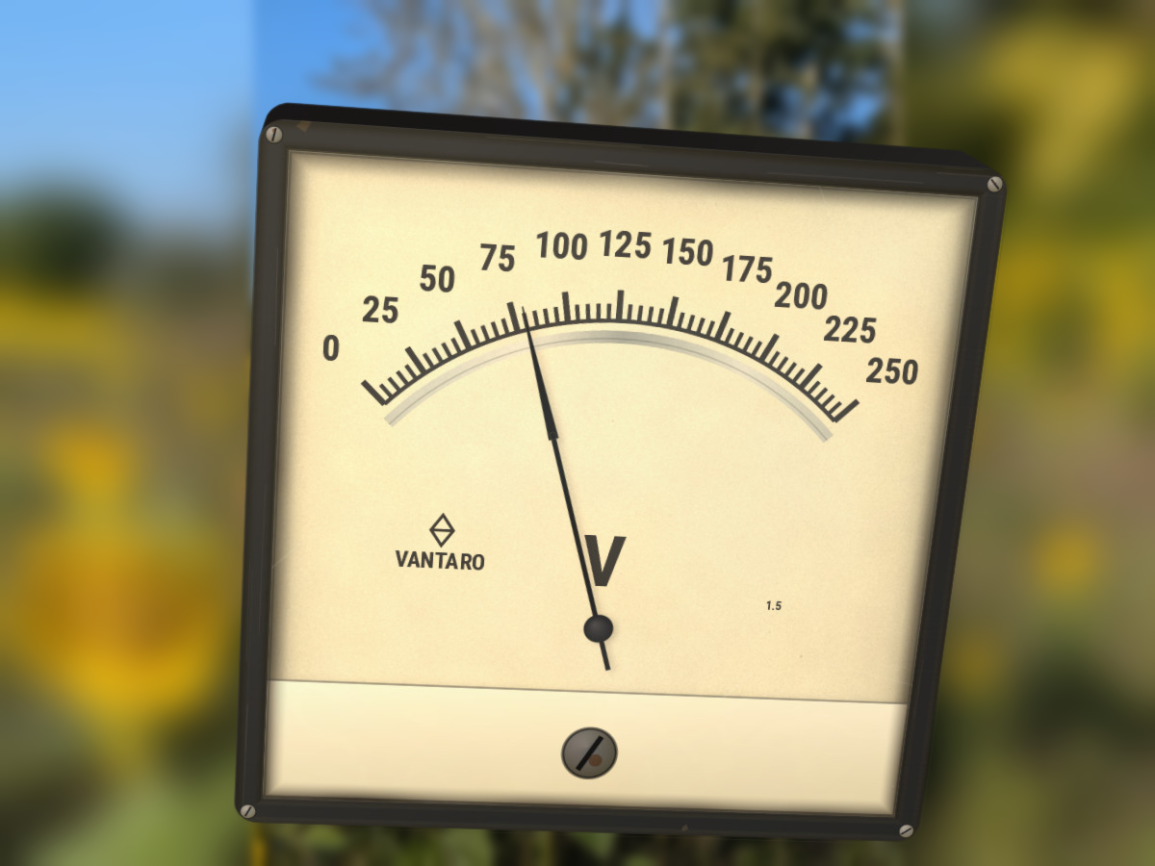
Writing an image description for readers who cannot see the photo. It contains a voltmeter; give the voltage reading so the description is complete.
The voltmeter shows 80 V
